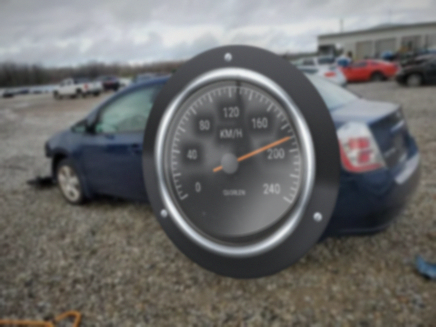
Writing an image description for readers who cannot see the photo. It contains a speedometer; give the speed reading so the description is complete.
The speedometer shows 190 km/h
